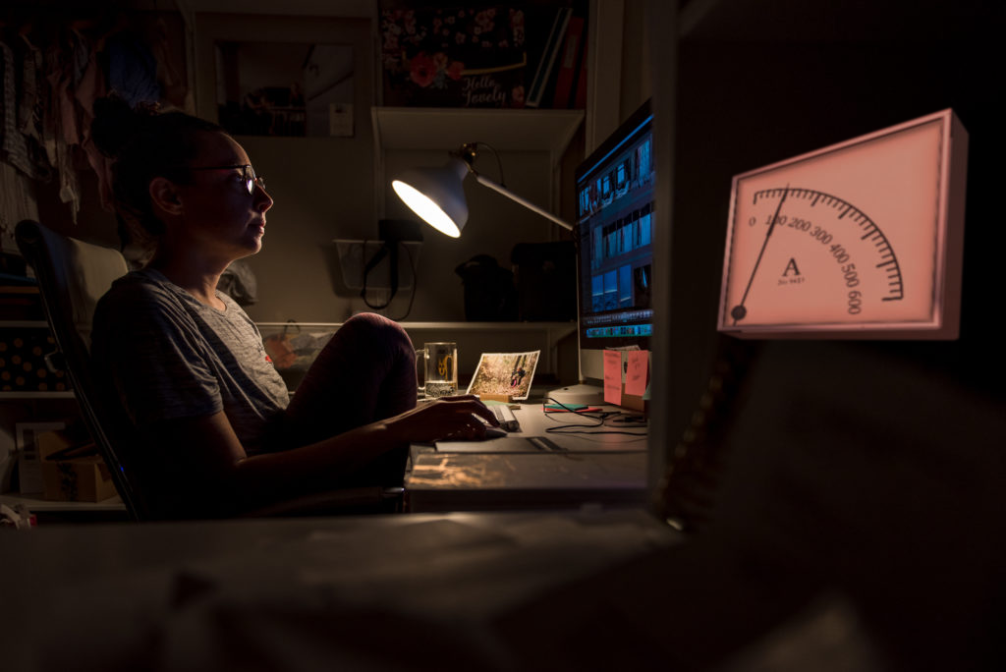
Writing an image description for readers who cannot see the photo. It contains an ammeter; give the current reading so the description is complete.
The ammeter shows 100 A
